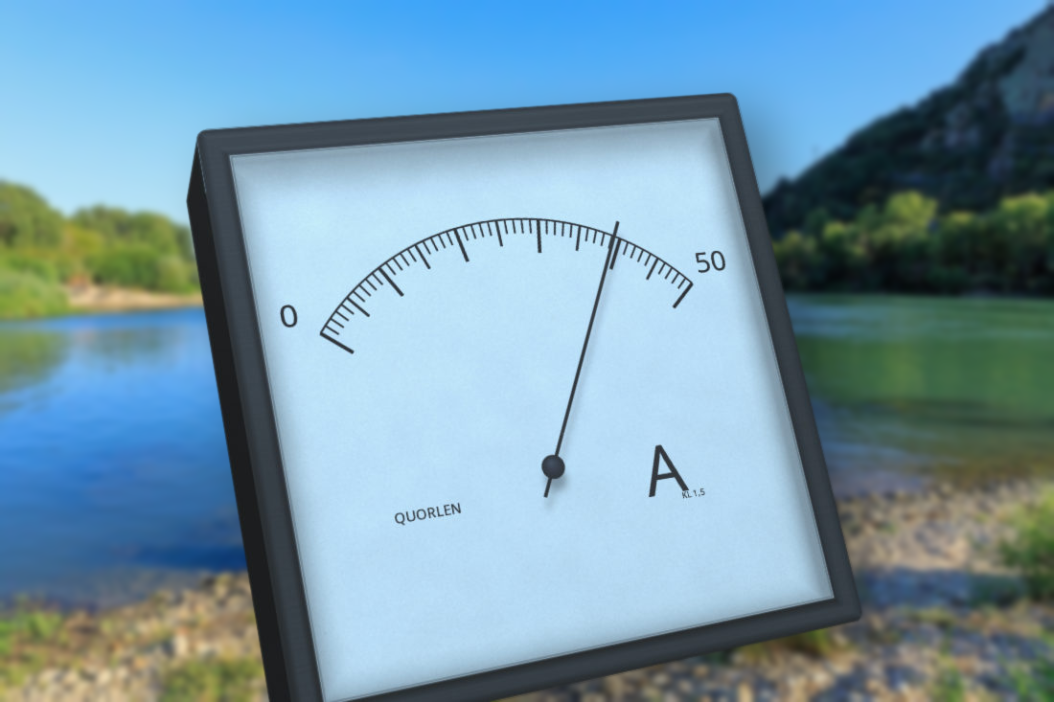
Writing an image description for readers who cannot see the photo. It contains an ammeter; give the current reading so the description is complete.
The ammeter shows 39 A
